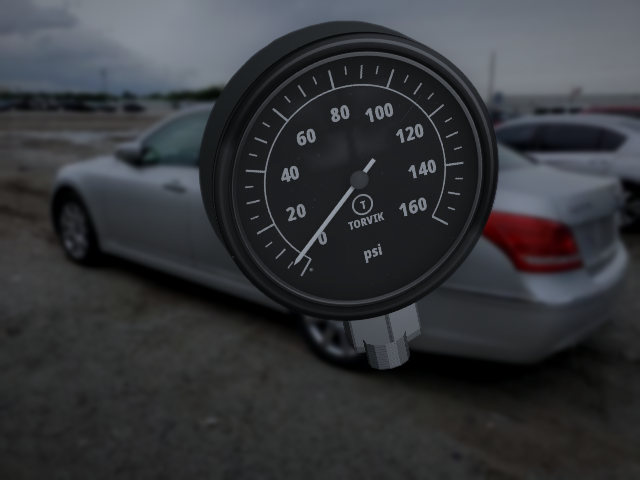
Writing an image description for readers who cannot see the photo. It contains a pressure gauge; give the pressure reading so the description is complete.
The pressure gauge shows 5 psi
